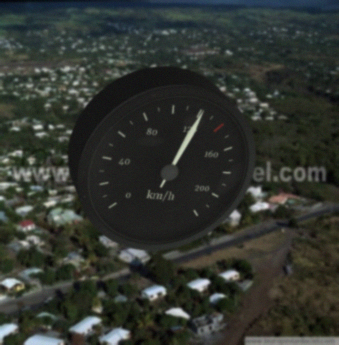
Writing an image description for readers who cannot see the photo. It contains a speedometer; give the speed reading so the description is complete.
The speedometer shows 120 km/h
